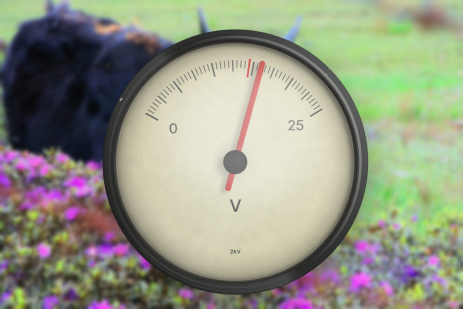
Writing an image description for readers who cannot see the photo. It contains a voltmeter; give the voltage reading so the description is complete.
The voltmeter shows 16 V
